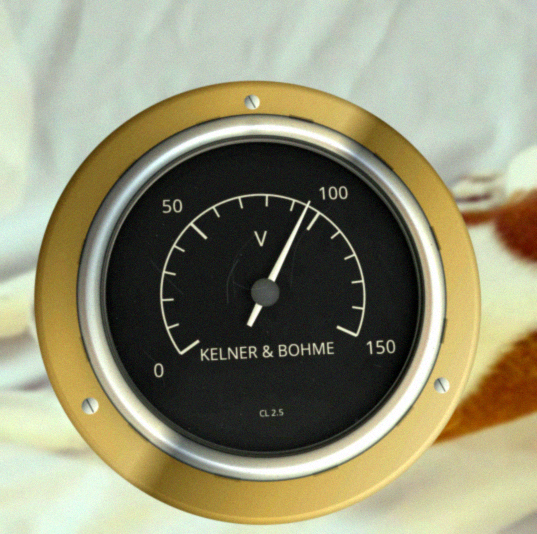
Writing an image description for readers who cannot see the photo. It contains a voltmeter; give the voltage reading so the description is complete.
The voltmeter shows 95 V
